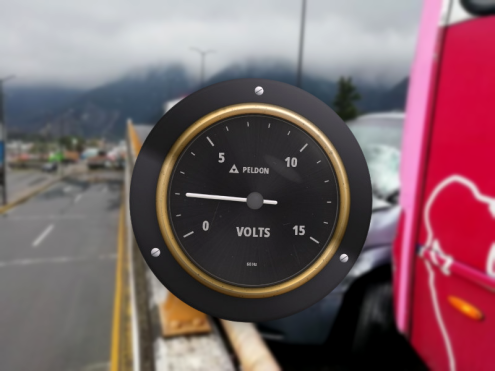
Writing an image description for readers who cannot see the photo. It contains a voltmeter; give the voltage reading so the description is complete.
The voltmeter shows 2 V
